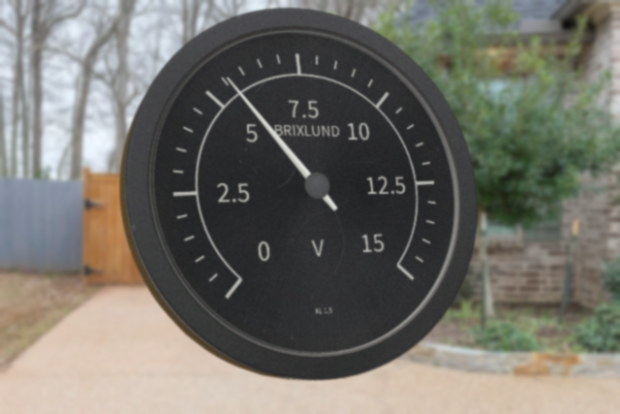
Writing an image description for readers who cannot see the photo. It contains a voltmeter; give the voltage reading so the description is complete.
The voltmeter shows 5.5 V
